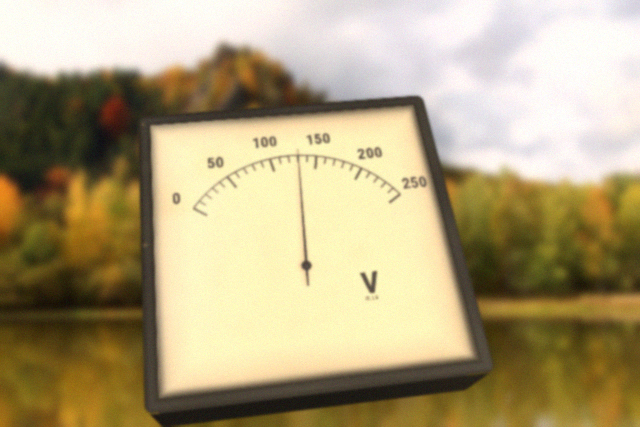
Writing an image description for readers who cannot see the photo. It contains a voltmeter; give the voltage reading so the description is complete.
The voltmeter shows 130 V
